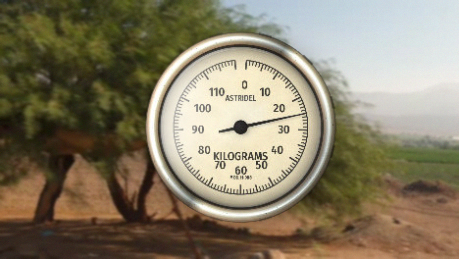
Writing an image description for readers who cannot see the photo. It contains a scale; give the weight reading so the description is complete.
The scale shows 25 kg
